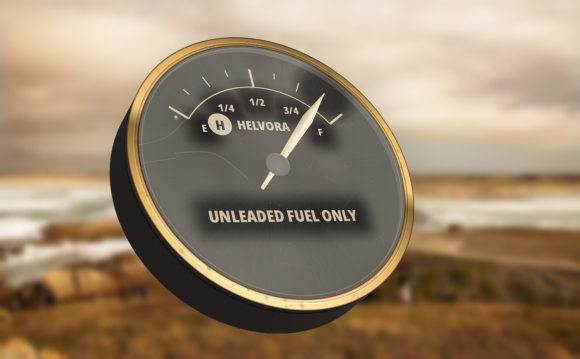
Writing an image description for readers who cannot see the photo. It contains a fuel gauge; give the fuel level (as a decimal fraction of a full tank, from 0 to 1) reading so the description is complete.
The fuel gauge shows 0.875
